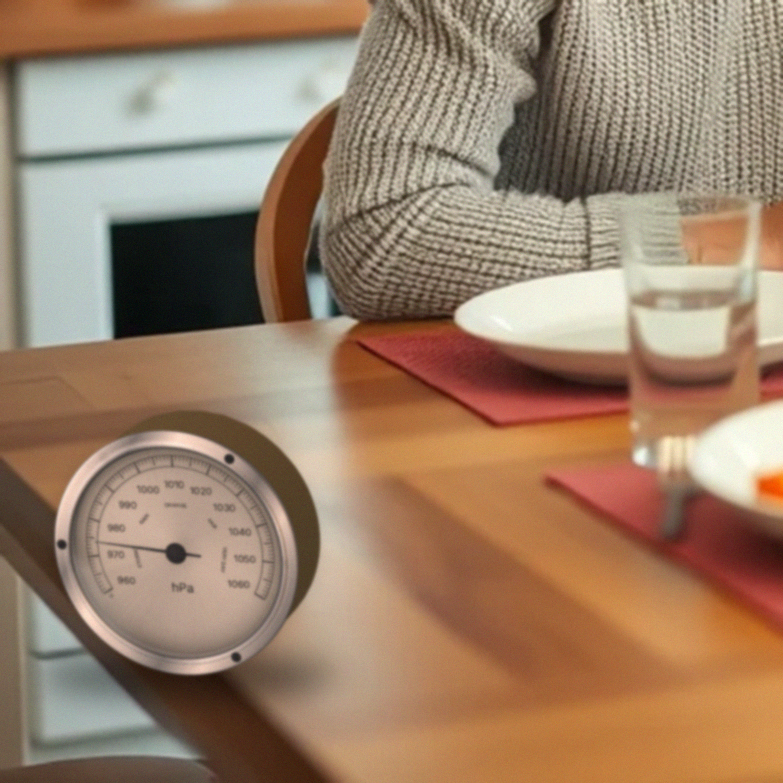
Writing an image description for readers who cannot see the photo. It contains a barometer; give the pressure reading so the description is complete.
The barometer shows 975 hPa
